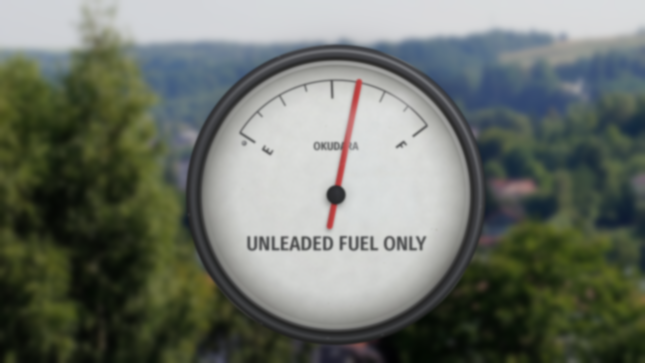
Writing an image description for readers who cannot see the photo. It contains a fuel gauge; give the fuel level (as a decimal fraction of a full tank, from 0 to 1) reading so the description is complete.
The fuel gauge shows 0.625
